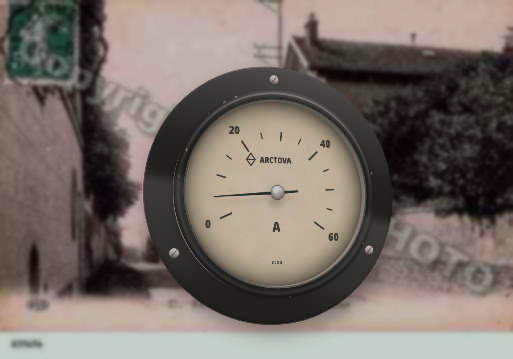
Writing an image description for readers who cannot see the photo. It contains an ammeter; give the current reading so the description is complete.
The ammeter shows 5 A
